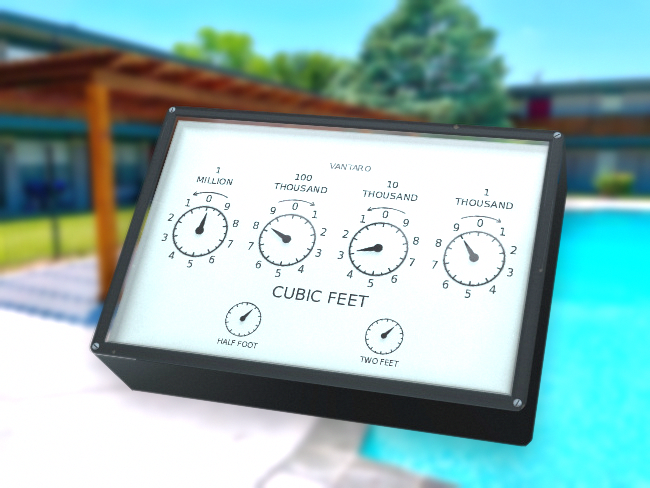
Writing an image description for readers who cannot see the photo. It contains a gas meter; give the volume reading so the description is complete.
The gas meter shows 982900 ft³
